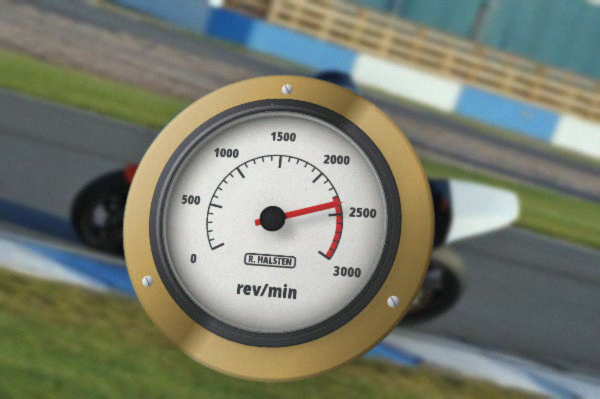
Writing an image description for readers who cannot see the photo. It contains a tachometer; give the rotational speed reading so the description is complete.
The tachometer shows 2400 rpm
